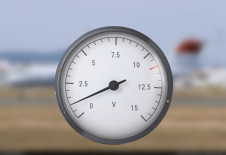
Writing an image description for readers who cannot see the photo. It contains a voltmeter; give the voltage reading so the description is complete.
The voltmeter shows 1 V
